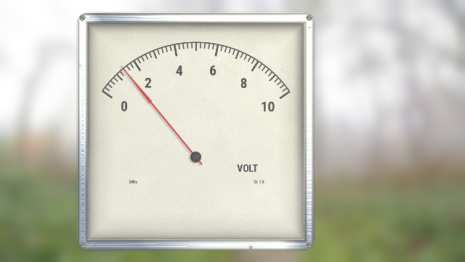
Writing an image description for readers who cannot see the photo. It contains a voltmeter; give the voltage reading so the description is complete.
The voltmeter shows 1.4 V
